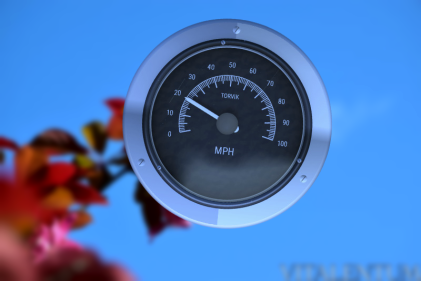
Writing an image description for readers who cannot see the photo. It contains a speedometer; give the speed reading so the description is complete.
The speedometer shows 20 mph
